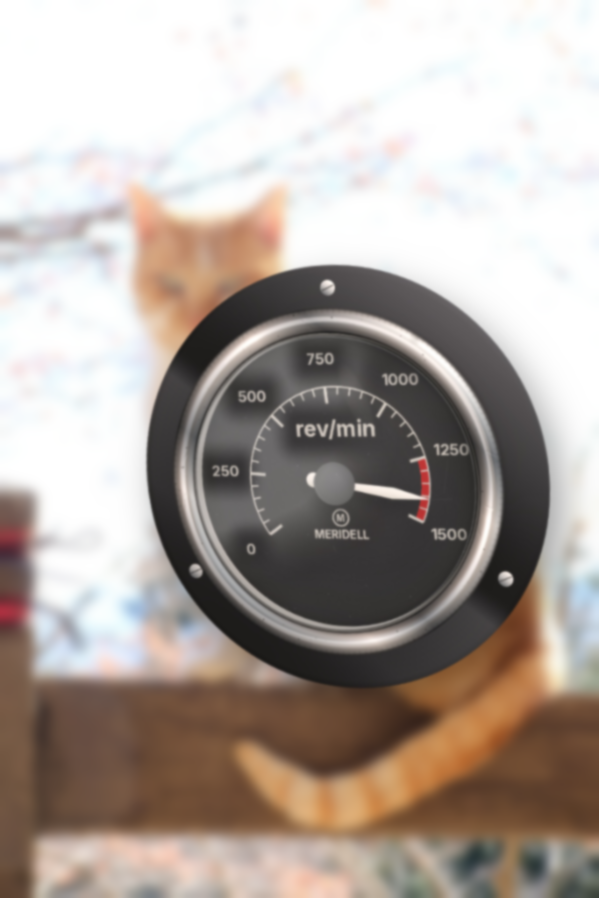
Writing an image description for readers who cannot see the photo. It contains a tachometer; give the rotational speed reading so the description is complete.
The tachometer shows 1400 rpm
